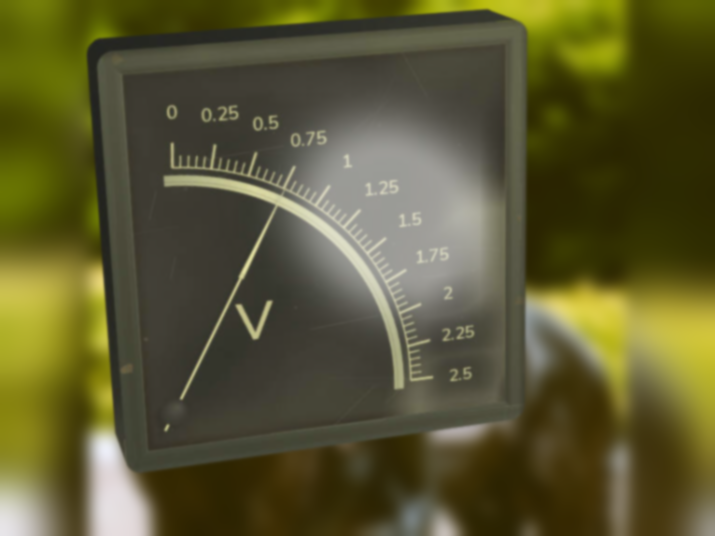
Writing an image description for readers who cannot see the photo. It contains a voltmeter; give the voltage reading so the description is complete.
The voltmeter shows 0.75 V
